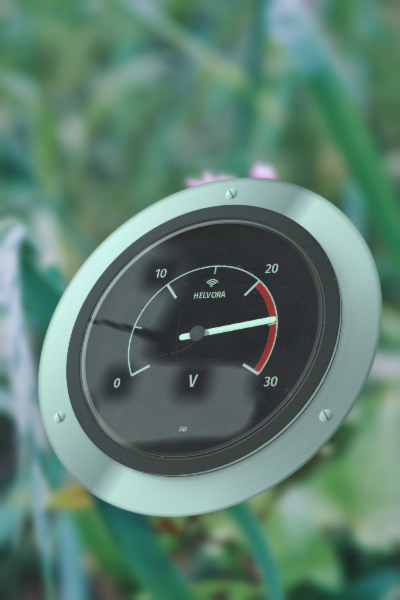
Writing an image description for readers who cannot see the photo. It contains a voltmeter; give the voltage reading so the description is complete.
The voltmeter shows 25 V
